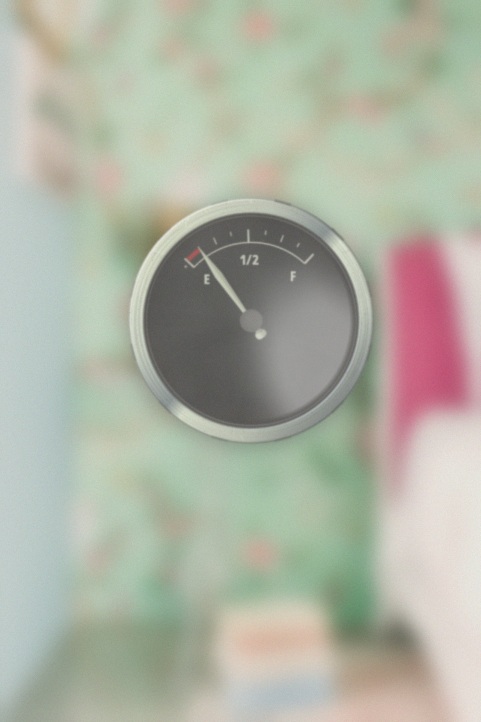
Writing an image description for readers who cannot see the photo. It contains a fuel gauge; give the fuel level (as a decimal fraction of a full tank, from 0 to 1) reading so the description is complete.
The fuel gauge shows 0.125
